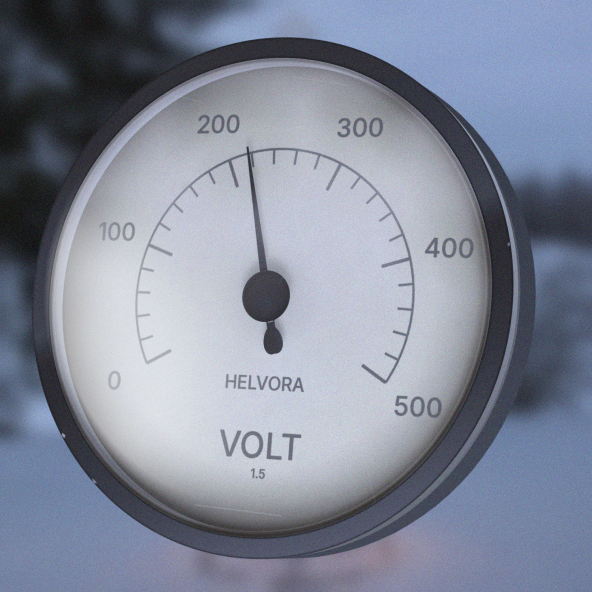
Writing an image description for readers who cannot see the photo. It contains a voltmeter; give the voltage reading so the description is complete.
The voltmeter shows 220 V
